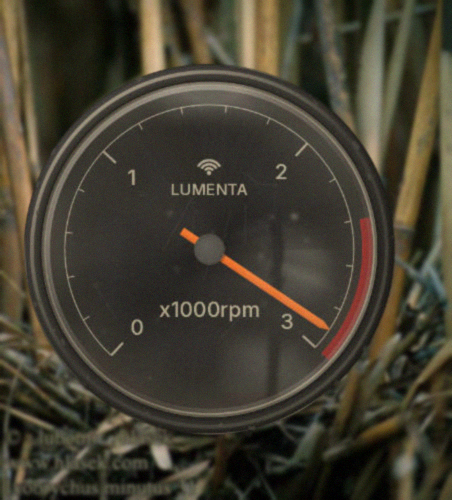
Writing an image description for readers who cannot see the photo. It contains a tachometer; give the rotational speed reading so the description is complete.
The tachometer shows 2900 rpm
